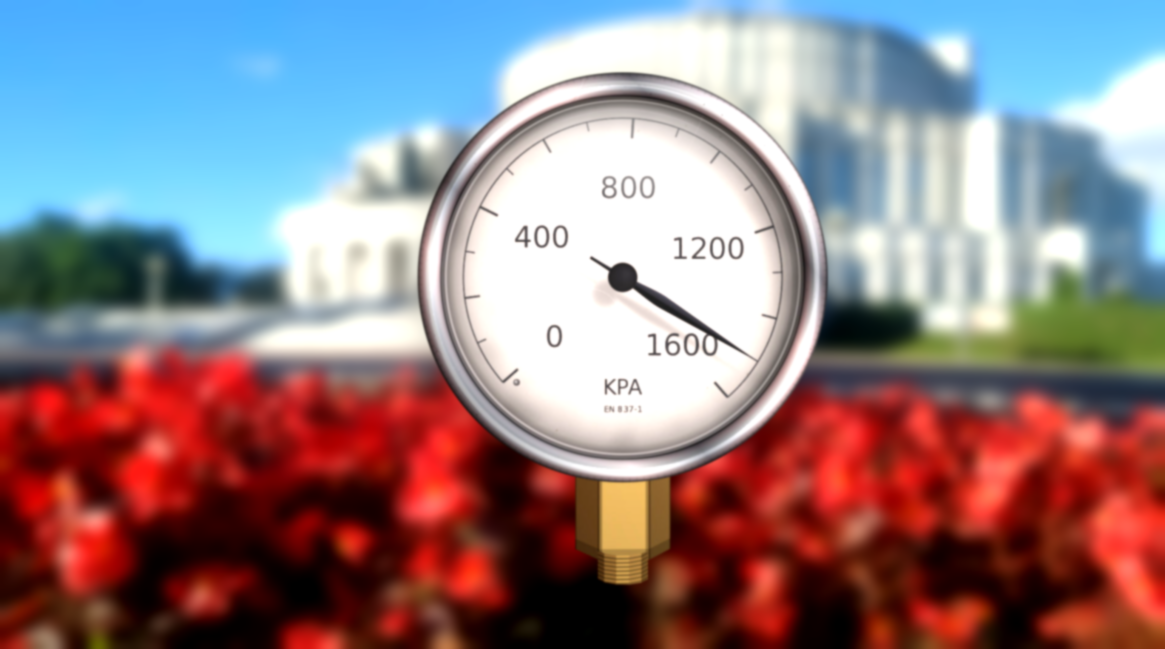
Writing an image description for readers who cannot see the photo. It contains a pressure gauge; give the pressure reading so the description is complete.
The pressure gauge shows 1500 kPa
